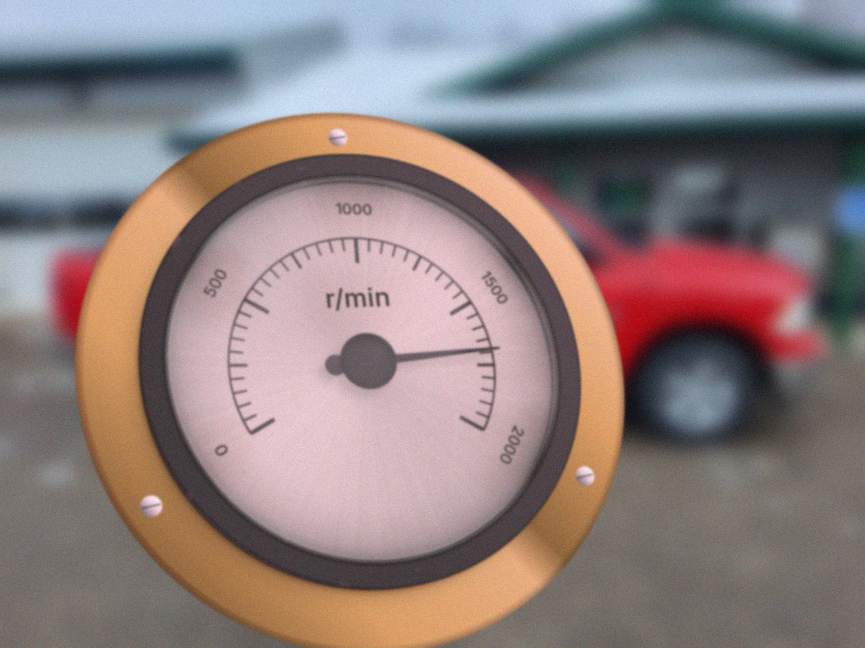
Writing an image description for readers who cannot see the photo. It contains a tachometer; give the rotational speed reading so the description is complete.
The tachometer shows 1700 rpm
